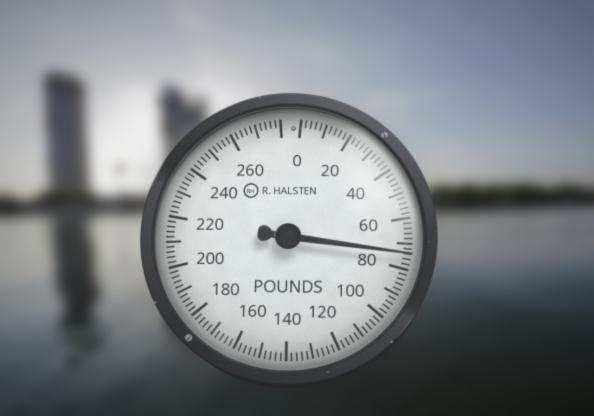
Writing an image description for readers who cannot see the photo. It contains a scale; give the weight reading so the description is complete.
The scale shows 74 lb
